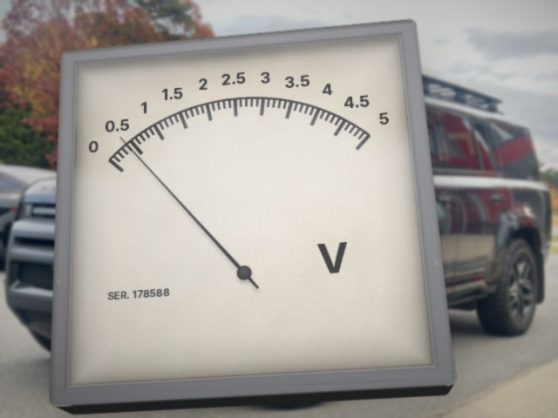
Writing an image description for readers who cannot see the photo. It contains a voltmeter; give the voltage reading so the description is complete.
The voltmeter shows 0.4 V
